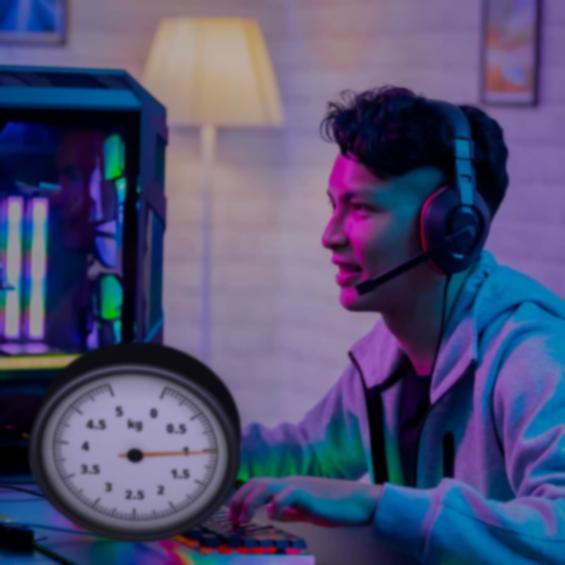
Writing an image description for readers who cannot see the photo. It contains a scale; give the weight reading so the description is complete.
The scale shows 1 kg
